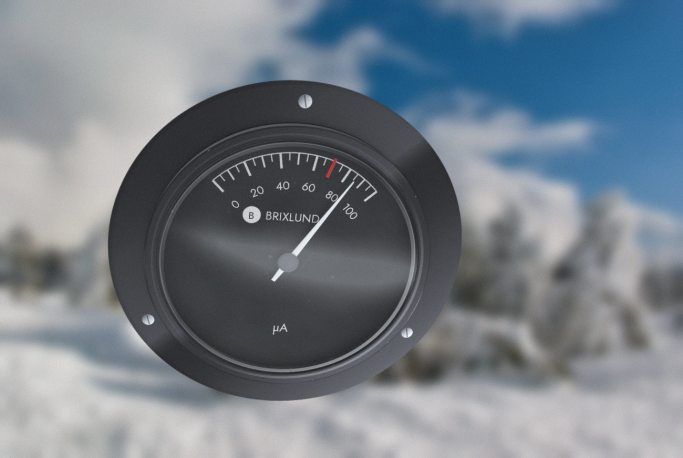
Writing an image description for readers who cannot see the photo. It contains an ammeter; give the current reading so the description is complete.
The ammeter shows 85 µA
